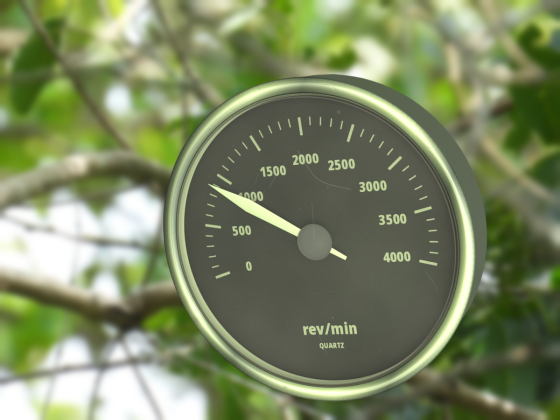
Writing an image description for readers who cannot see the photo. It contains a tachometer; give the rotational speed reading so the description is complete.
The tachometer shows 900 rpm
